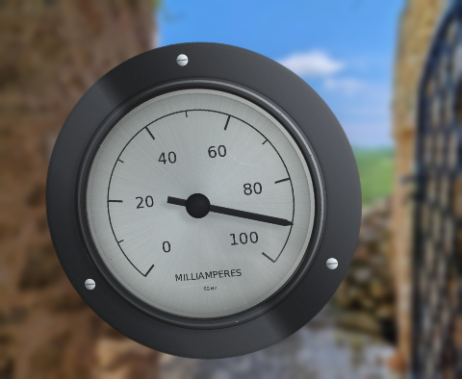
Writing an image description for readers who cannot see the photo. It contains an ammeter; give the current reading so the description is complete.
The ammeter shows 90 mA
